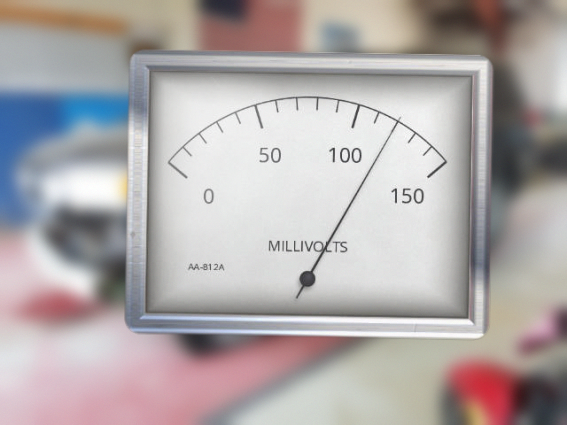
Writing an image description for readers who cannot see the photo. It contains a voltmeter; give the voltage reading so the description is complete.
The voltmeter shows 120 mV
